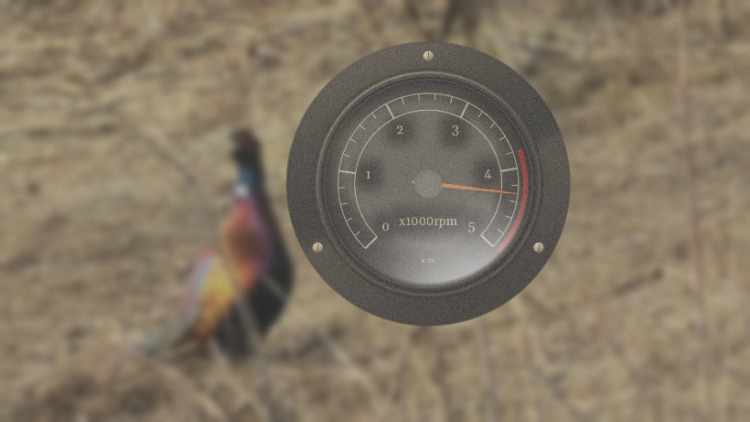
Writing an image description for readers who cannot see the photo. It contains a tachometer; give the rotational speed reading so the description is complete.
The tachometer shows 4300 rpm
